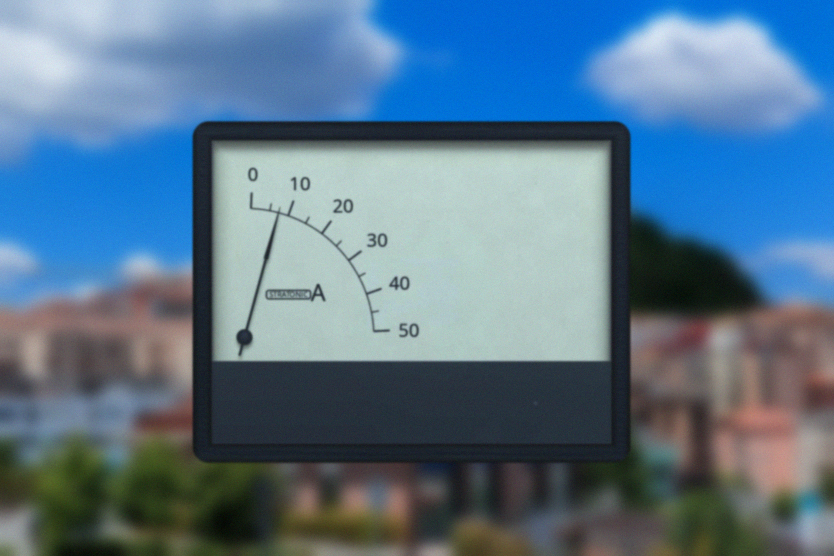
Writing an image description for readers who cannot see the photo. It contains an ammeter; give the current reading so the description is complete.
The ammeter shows 7.5 A
